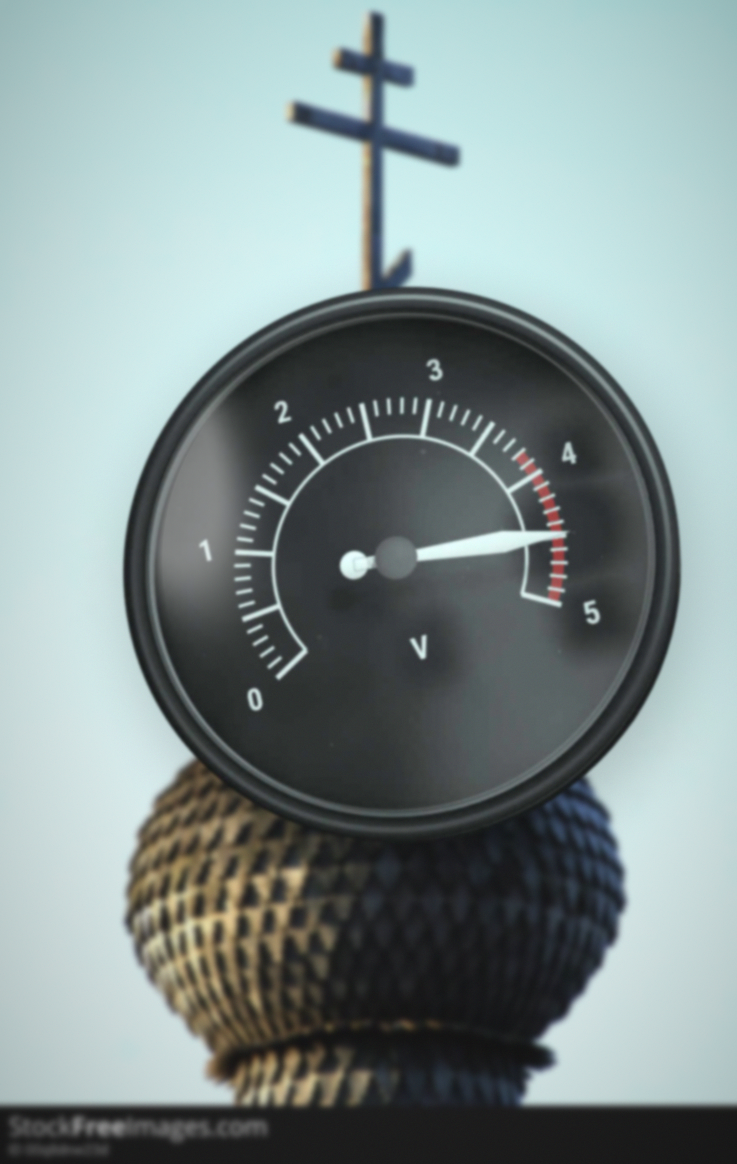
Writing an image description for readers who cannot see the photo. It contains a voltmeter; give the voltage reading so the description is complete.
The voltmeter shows 4.5 V
